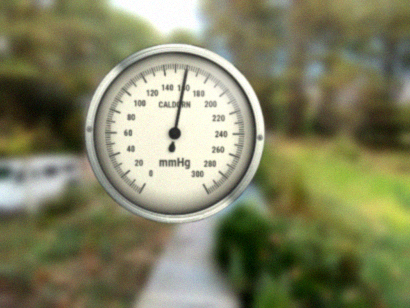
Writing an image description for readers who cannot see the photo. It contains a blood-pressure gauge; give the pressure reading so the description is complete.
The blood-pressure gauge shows 160 mmHg
